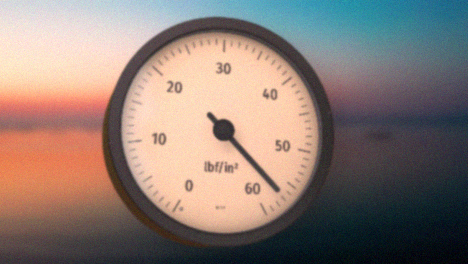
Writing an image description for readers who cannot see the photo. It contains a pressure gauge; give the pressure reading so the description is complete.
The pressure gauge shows 57 psi
